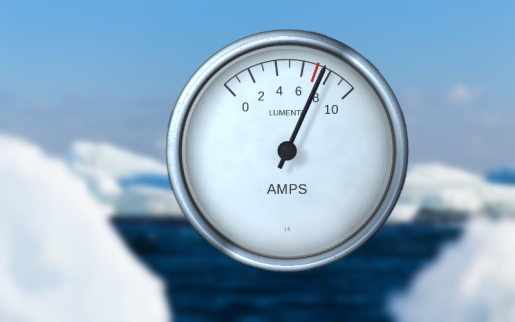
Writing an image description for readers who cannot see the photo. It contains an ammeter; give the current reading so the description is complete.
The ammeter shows 7.5 A
